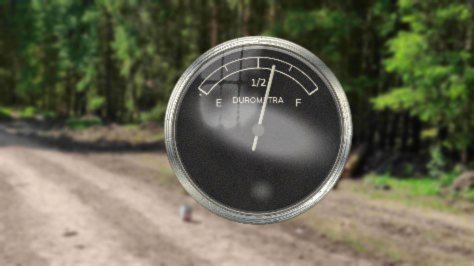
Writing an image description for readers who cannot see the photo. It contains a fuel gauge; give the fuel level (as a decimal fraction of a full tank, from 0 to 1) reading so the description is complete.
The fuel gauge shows 0.625
